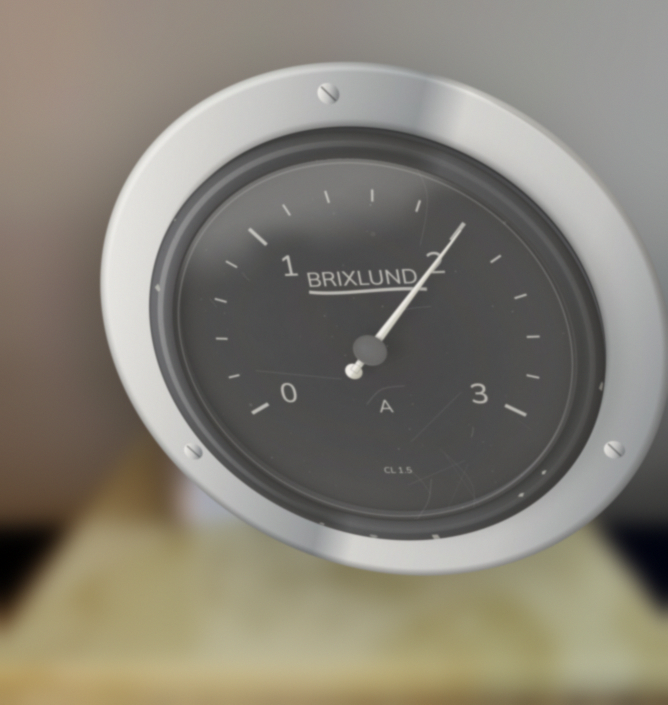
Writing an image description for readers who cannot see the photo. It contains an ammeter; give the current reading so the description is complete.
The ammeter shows 2 A
